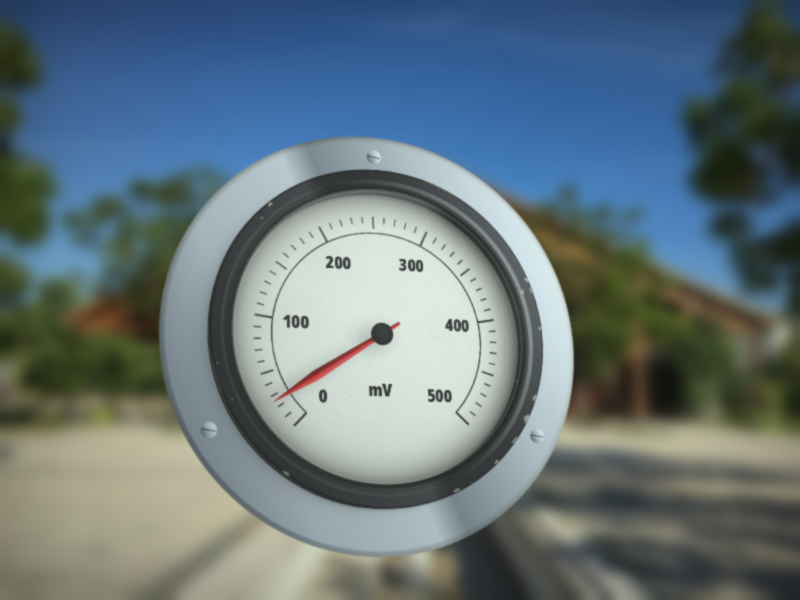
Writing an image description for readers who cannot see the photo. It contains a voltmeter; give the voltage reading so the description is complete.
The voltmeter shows 25 mV
